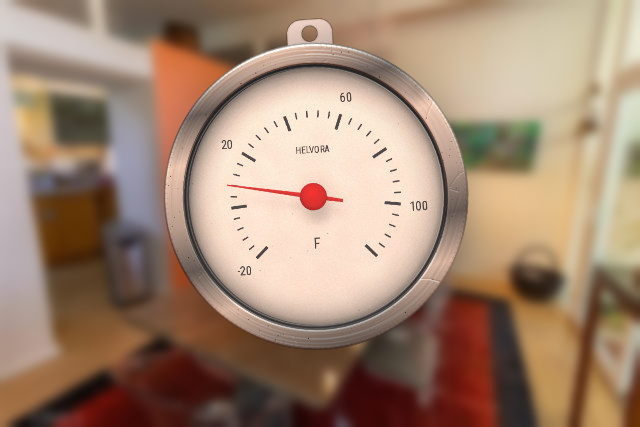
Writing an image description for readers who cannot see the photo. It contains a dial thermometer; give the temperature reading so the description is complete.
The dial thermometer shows 8 °F
